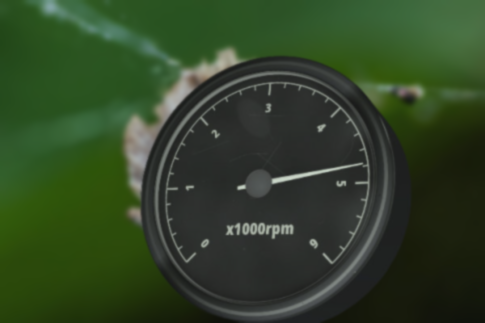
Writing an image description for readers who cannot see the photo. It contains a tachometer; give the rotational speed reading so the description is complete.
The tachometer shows 4800 rpm
